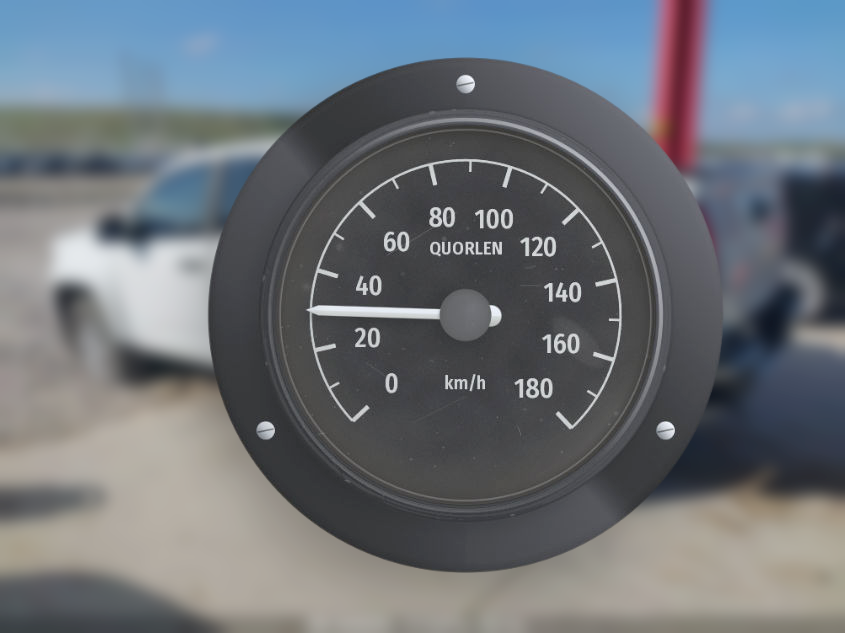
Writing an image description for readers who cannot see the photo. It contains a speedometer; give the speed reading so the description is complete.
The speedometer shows 30 km/h
